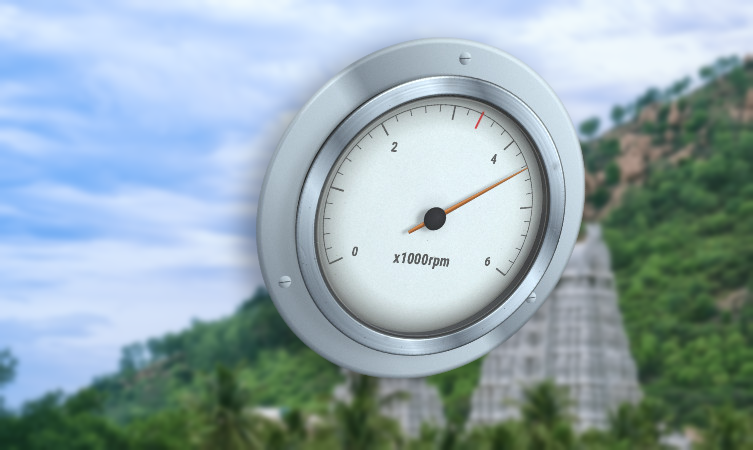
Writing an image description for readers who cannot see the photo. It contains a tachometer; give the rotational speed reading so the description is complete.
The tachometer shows 4400 rpm
